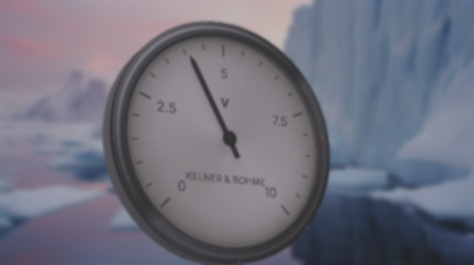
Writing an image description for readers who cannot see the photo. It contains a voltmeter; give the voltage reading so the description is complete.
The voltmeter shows 4 V
